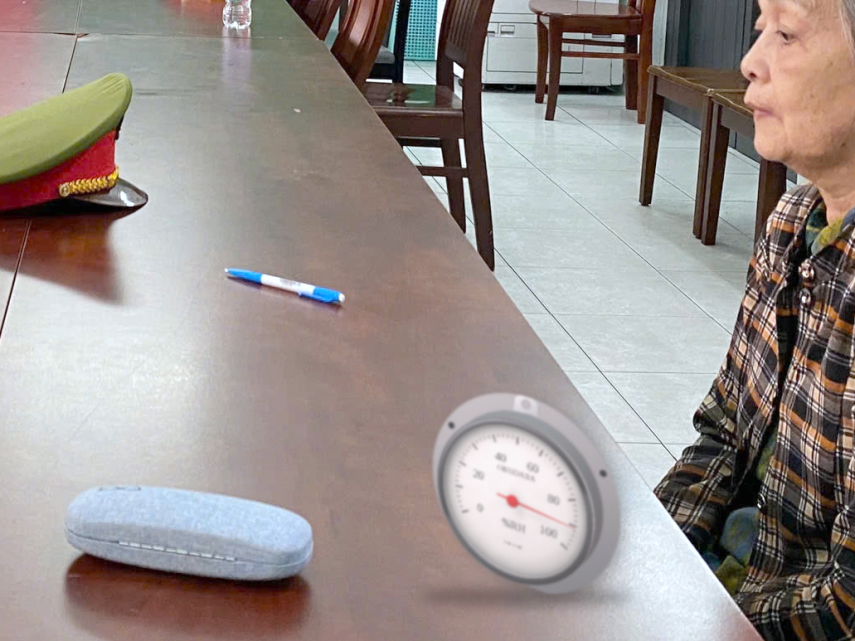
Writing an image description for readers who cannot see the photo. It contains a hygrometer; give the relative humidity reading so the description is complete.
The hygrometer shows 90 %
